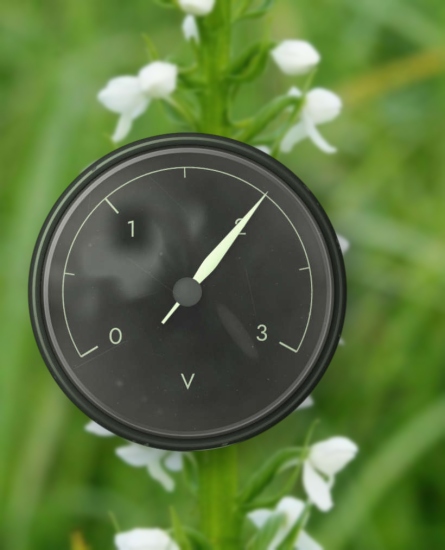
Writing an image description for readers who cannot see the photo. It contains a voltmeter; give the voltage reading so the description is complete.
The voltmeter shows 2 V
